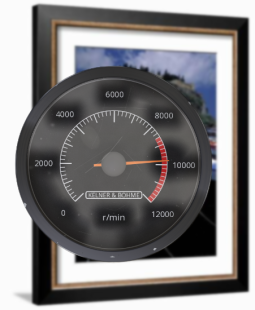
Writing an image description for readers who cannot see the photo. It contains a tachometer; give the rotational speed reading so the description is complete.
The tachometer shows 9800 rpm
